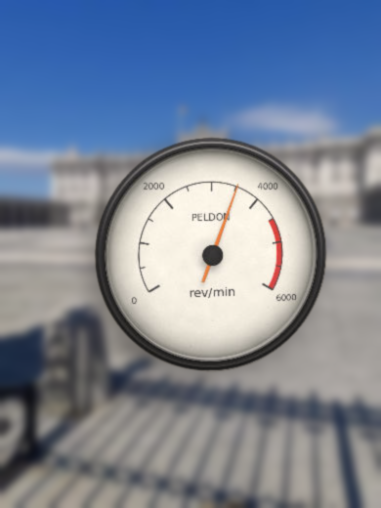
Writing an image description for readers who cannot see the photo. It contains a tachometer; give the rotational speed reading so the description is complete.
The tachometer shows 3500 rpm
